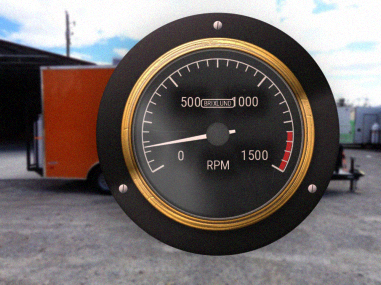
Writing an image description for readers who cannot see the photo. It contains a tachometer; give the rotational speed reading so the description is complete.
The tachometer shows 125 rpm
